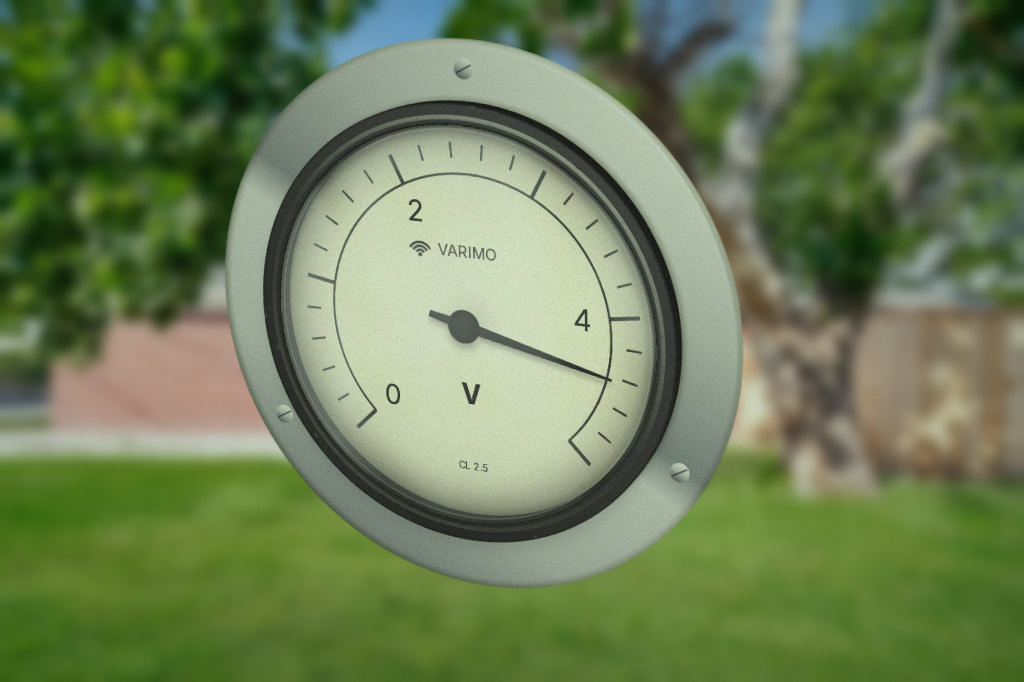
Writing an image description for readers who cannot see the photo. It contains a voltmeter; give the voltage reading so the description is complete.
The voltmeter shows 4.4 V
